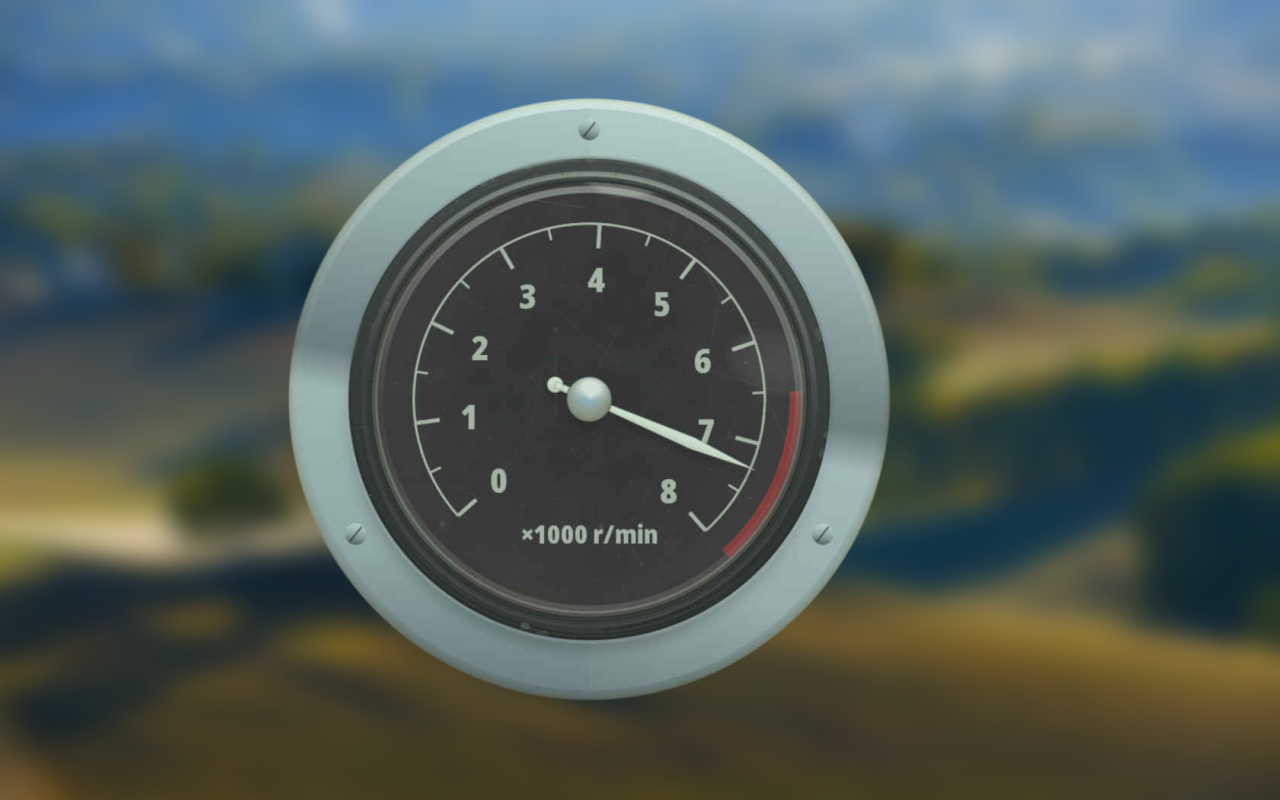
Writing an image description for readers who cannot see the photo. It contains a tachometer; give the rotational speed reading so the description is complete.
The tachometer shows 7250 rpm
